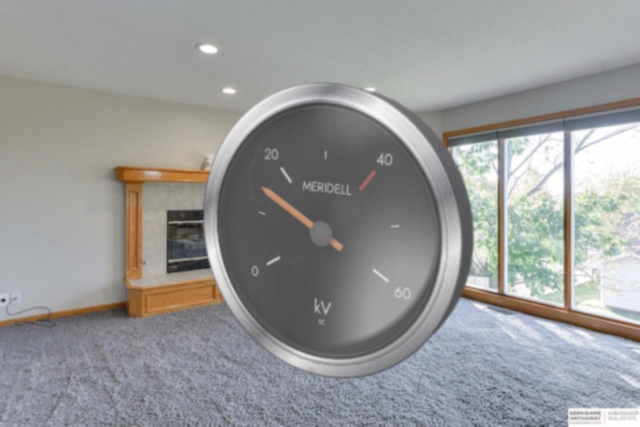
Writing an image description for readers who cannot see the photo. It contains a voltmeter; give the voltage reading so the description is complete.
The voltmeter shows 15 kV
